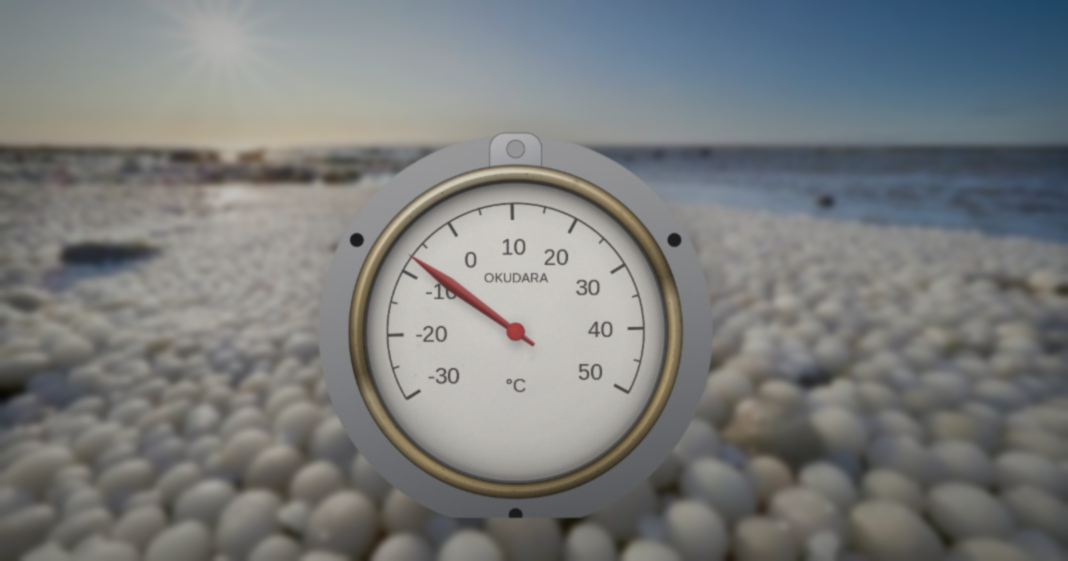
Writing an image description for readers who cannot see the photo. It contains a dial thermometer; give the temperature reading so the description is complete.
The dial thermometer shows -7.5 °C
